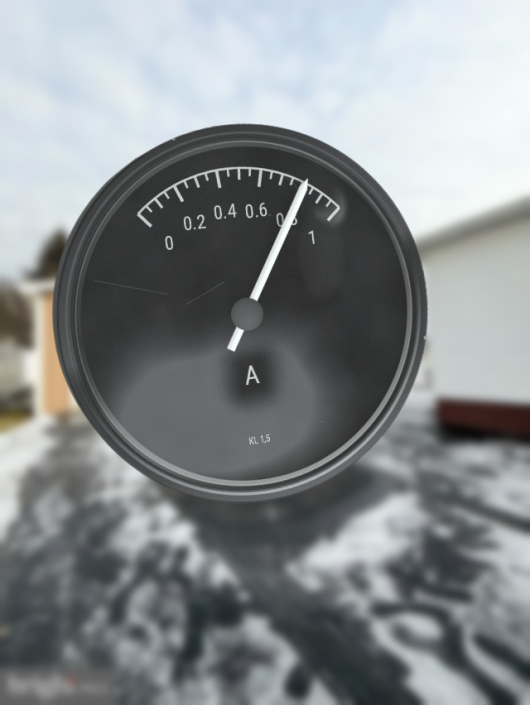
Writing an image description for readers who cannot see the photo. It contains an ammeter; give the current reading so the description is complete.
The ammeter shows 0.8 A
